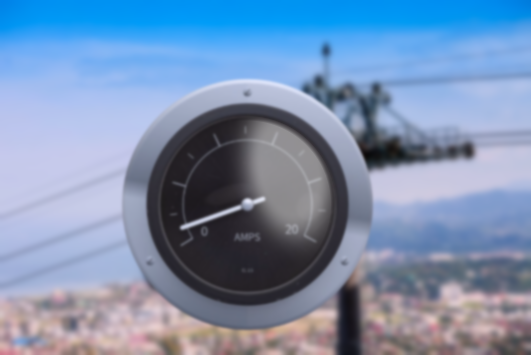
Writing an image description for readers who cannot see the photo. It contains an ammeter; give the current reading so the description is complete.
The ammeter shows 1 A
